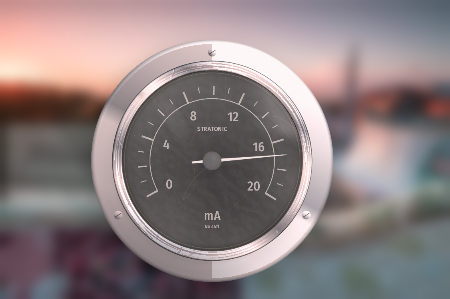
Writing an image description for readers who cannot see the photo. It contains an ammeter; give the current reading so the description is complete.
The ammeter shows 17 mA
